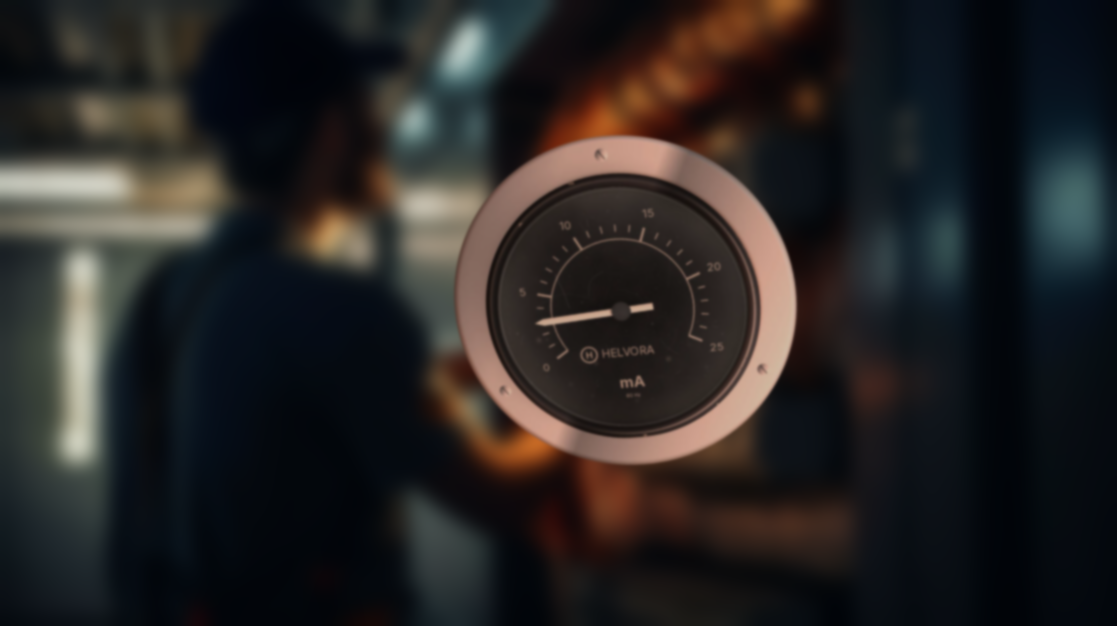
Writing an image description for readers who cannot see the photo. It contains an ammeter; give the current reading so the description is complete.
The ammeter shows 3 mA
